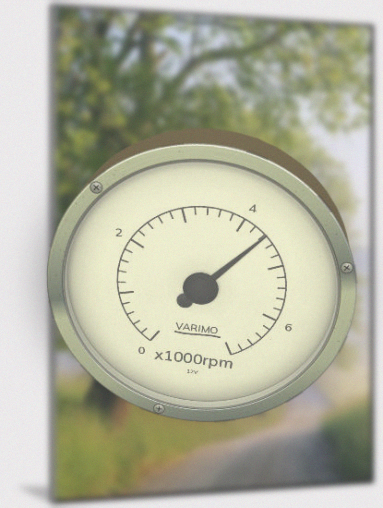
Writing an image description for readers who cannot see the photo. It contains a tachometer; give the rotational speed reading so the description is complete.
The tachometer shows 4400 rpm
